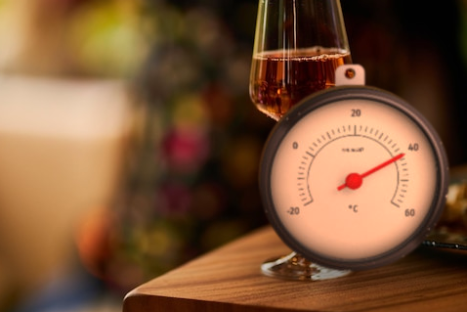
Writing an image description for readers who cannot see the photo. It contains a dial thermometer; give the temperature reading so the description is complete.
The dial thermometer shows 40 °C
